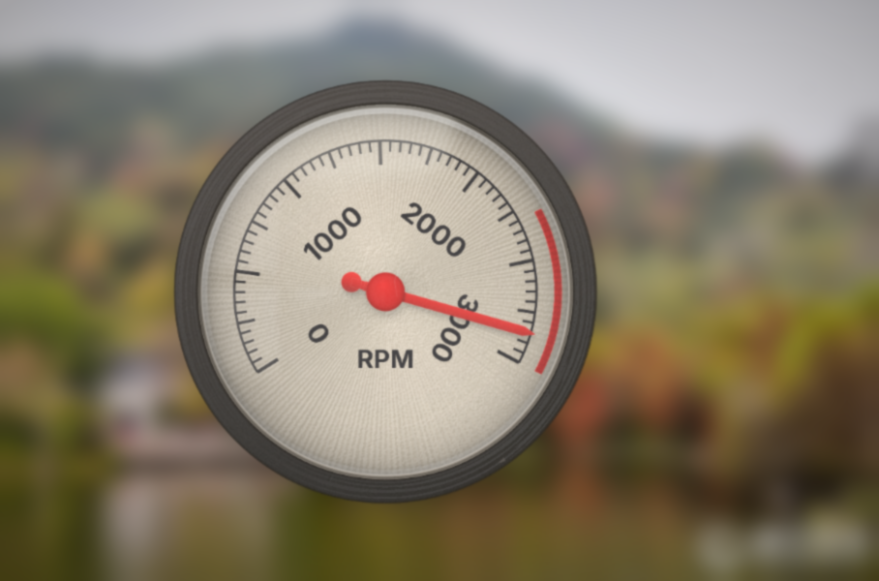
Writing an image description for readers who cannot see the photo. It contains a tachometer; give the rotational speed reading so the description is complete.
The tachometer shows 2850 rpm
